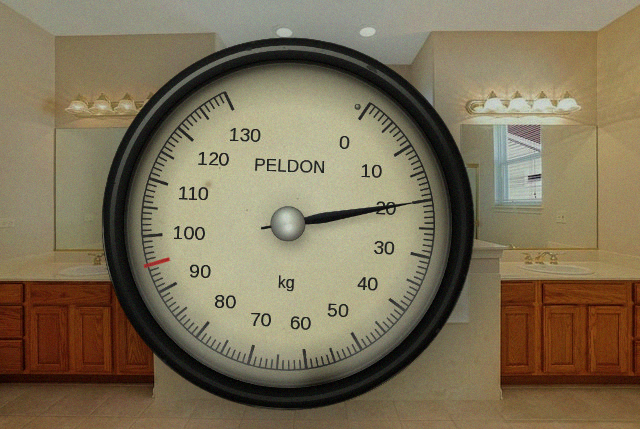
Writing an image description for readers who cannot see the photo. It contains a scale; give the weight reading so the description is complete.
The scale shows 20 kg
